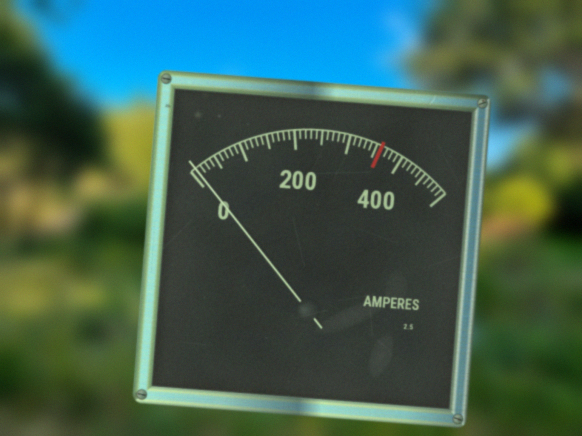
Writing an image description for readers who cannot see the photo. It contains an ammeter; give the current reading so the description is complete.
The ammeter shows 10 A
